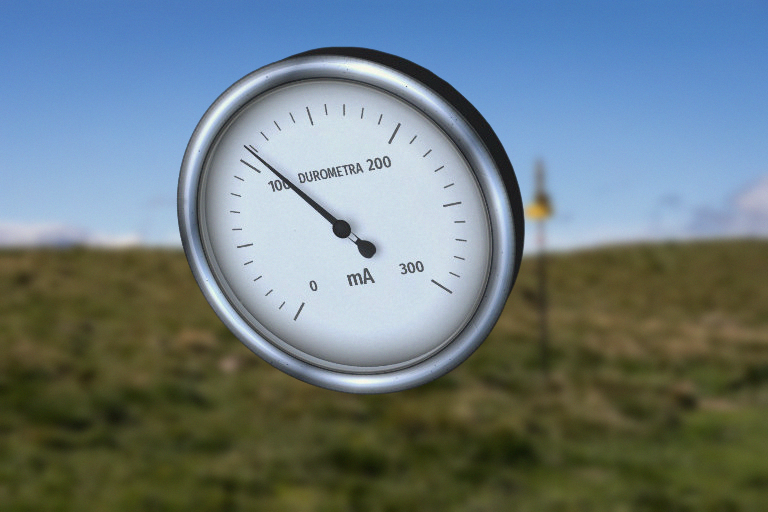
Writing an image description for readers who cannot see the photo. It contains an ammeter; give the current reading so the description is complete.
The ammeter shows 110 mA
